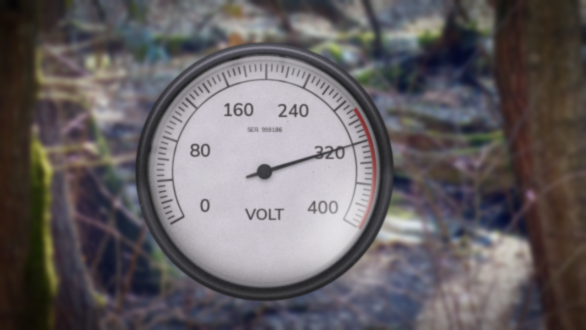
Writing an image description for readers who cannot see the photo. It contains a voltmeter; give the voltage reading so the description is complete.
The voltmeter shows 320 V
